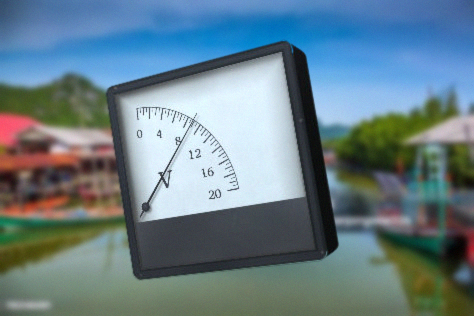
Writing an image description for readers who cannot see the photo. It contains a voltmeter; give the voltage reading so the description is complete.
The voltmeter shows 9 V
